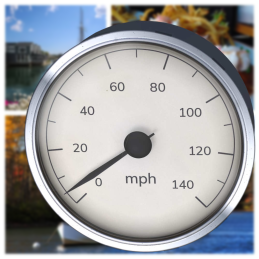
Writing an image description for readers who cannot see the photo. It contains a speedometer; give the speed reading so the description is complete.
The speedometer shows 5 mph
